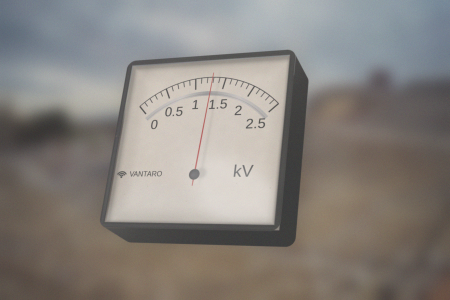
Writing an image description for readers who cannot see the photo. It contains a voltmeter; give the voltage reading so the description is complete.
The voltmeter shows 1.3 kV
